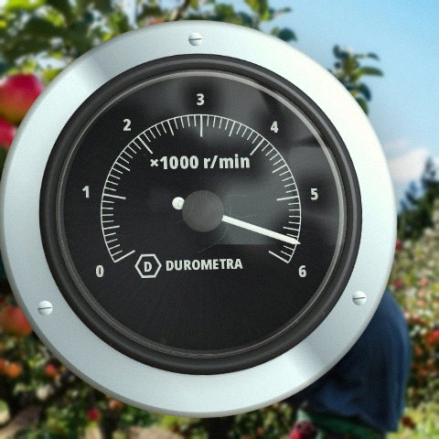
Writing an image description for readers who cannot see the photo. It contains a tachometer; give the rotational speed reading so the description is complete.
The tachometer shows 5700 rpm
